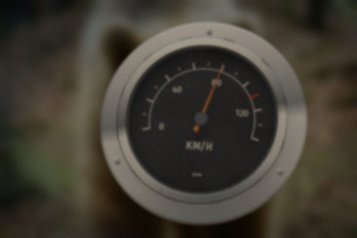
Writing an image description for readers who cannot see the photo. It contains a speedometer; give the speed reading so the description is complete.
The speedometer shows 80 km/h
